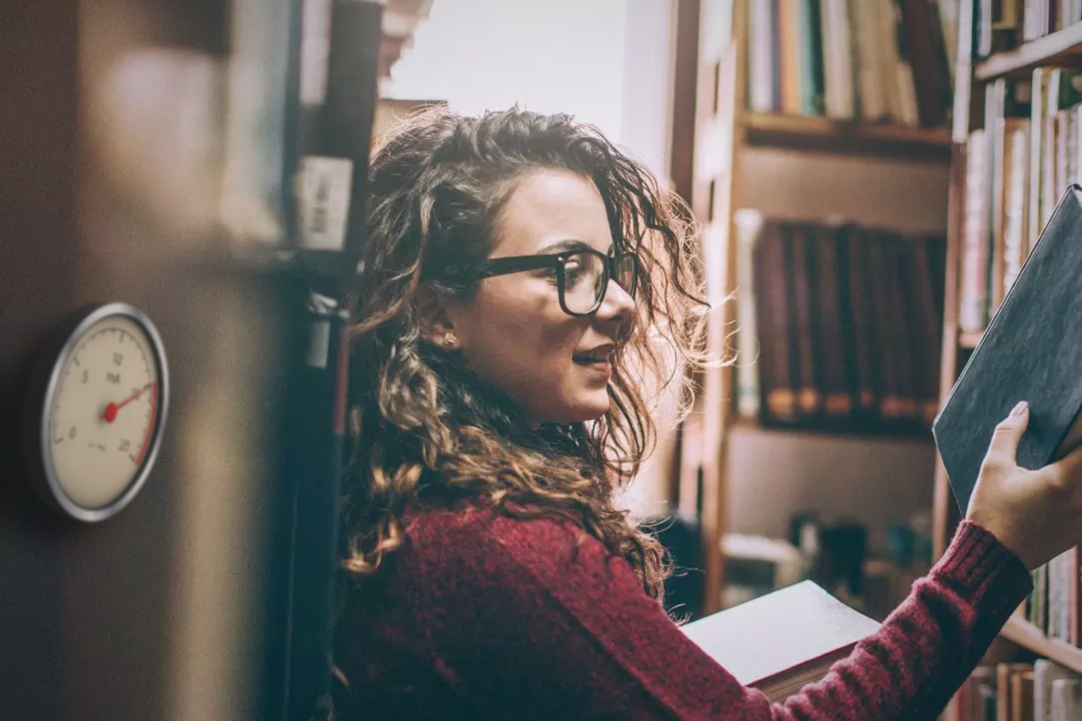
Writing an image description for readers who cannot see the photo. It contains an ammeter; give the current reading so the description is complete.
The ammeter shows 15 mA
